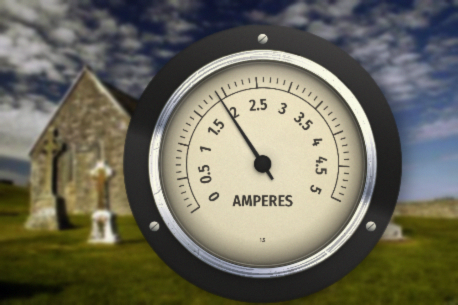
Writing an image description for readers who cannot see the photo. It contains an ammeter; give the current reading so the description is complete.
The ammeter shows 1.9 A
